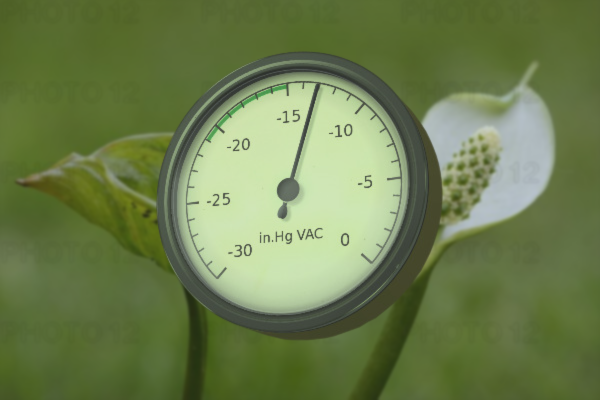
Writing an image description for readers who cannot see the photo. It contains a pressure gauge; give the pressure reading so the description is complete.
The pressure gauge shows -13 inHg
